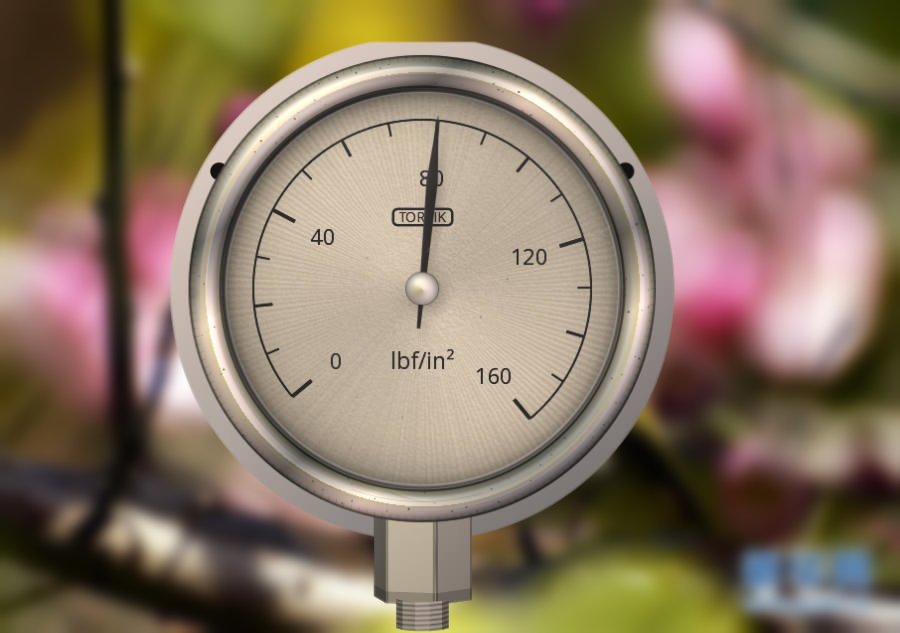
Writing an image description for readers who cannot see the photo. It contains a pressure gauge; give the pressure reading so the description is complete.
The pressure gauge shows 80 psi
